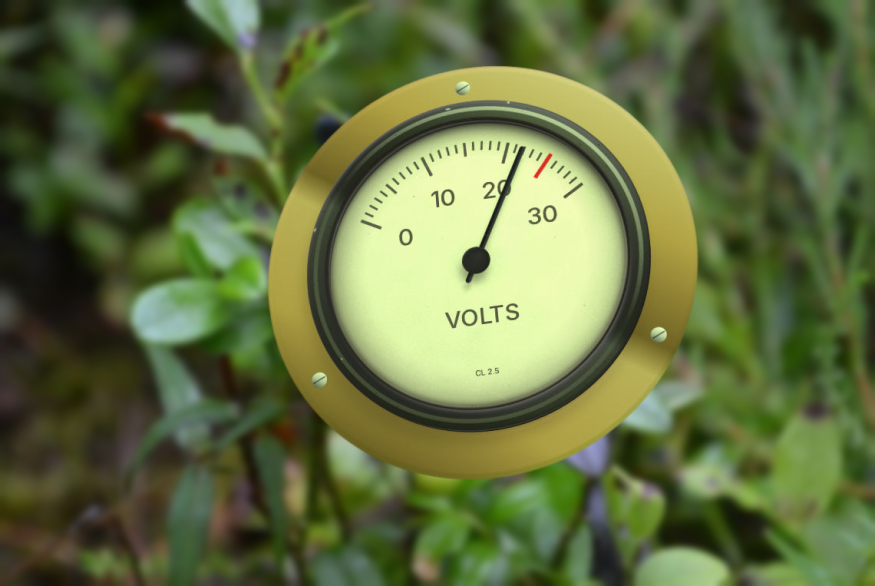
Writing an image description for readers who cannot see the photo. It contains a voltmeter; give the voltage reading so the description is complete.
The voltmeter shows 22 V
